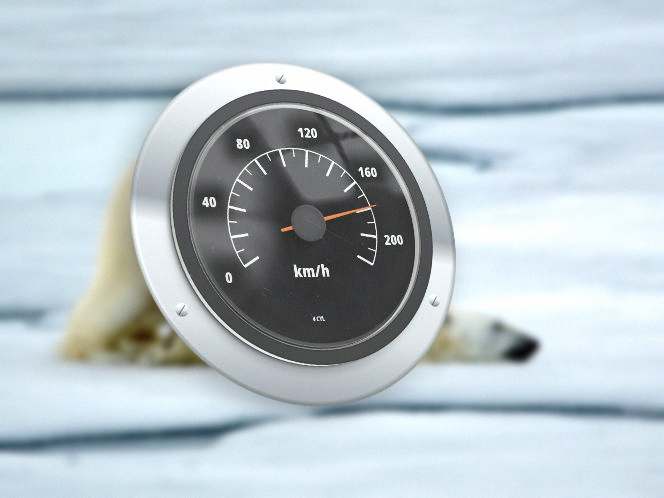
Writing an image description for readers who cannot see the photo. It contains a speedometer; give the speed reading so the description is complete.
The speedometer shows 180 km/h
